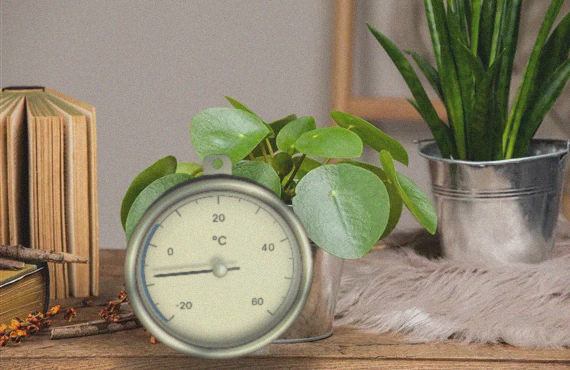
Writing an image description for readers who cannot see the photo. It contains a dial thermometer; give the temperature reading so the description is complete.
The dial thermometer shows -7.5 °C
